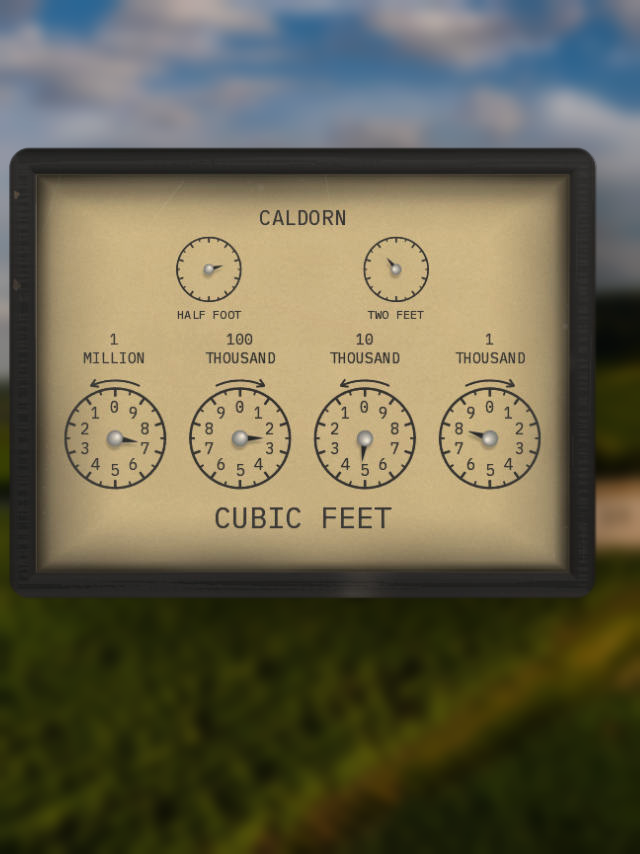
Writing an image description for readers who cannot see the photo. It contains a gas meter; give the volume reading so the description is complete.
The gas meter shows 724800 ft³
